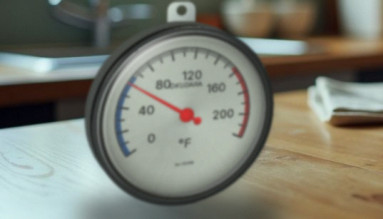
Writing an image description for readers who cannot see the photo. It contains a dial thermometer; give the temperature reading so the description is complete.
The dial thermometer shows 60 °F
